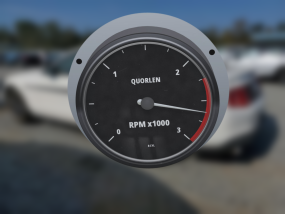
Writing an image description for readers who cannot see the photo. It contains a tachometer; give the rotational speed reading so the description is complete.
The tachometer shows 2625 rpm
